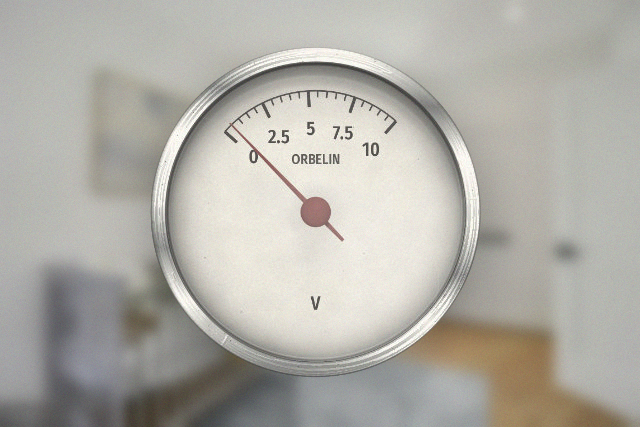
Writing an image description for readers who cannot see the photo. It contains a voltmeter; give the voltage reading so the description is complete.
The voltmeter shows 0.5 V
